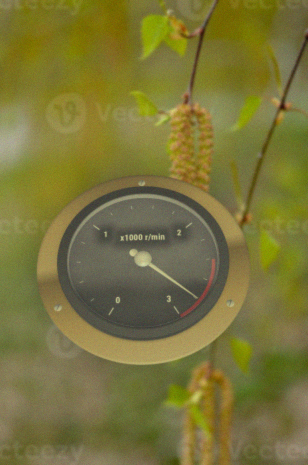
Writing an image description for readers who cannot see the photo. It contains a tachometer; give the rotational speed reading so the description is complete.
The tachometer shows 2800 rpm
